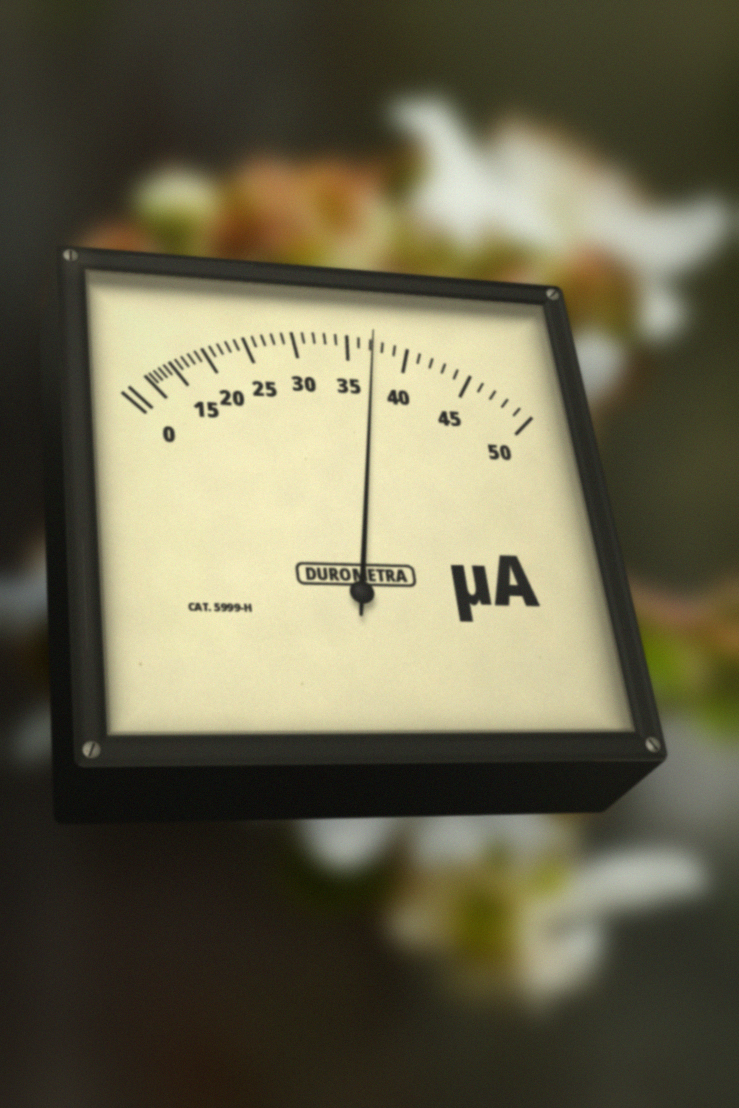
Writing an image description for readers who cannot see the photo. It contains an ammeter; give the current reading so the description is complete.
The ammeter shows 37 µA
